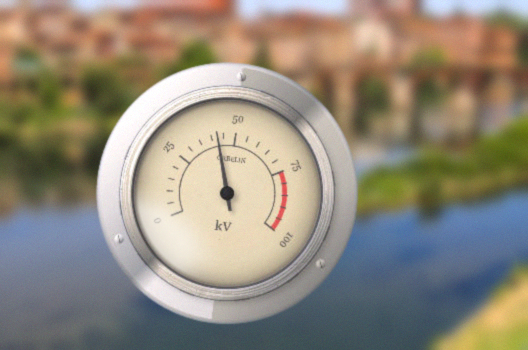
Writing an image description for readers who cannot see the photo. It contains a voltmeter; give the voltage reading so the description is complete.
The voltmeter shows 42.5 kV
